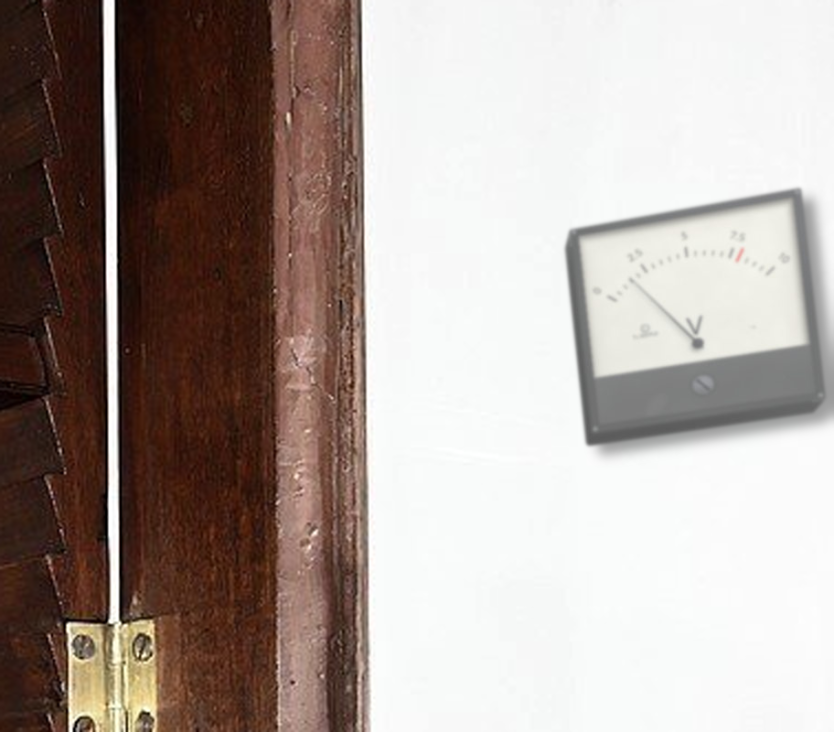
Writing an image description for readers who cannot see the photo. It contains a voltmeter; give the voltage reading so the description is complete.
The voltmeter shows 1.5 V
